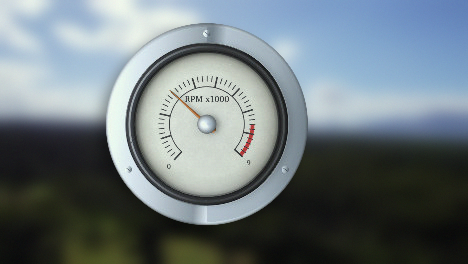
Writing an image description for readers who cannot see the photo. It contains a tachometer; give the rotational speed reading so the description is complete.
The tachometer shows 3000 rpm
